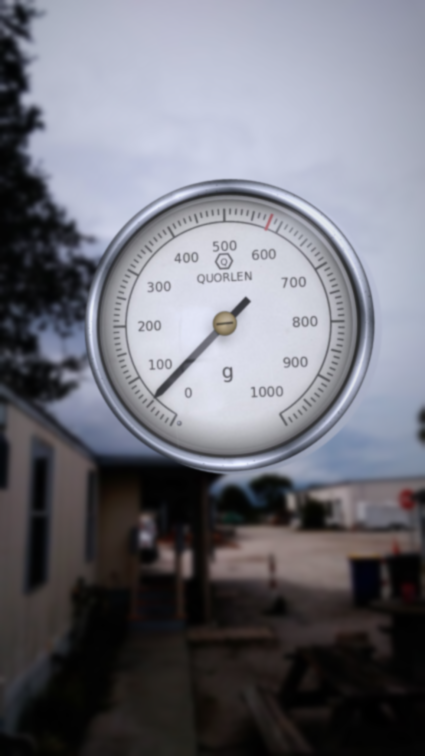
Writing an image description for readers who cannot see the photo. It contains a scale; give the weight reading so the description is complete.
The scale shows 50 g
